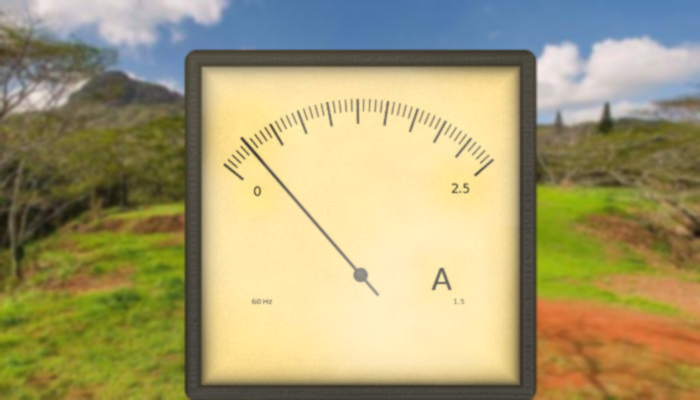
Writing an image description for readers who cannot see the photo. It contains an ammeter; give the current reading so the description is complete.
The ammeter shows 0.25 A
